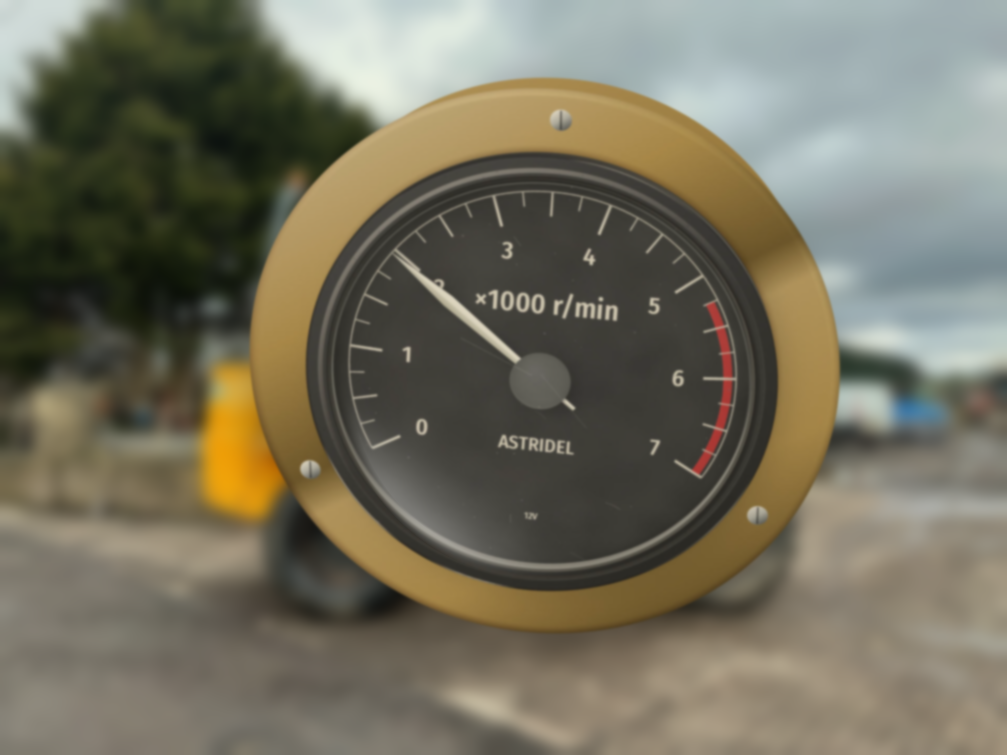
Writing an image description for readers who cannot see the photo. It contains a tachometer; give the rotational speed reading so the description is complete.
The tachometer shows 2000 rpm
